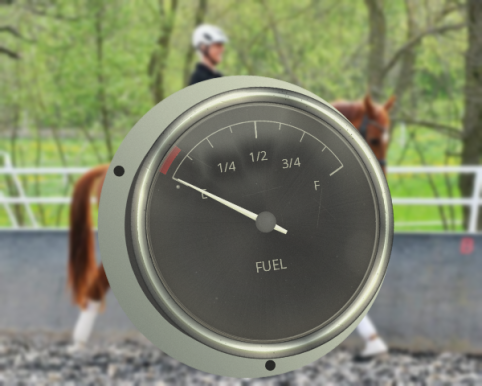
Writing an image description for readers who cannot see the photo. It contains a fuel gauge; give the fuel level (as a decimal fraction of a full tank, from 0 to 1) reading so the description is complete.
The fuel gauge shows 0
